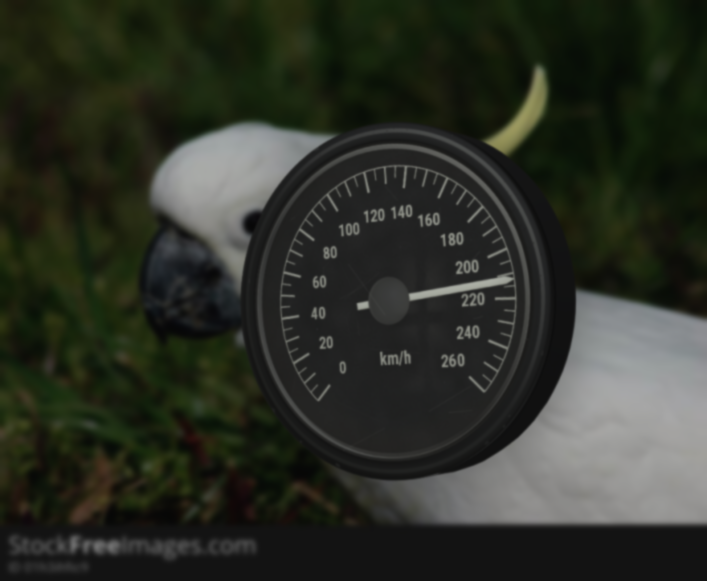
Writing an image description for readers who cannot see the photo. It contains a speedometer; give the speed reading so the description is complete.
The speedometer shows 212.5 km/h
